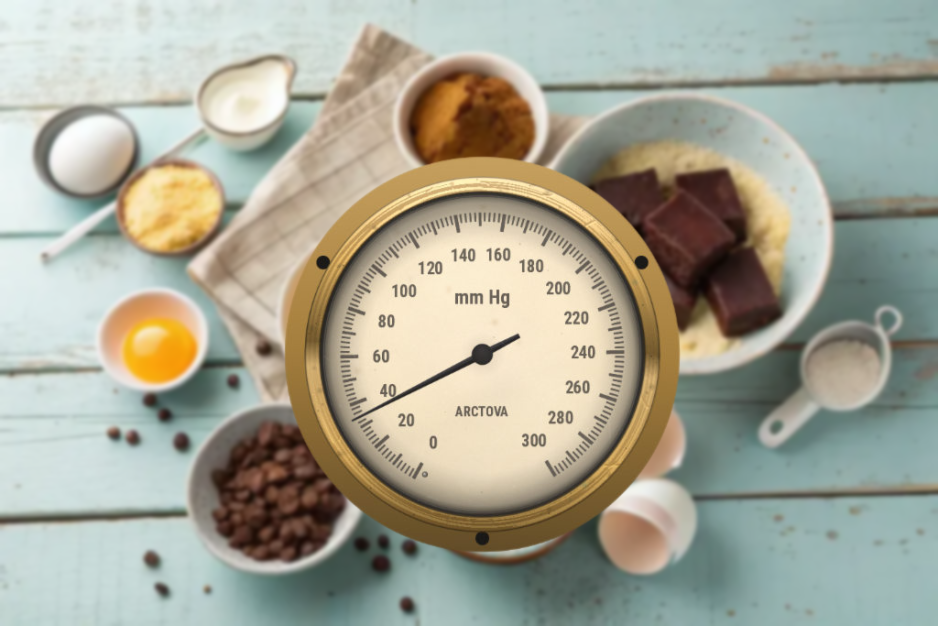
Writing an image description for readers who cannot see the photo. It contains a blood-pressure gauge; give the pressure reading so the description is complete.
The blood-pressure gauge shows 34 mmHg
